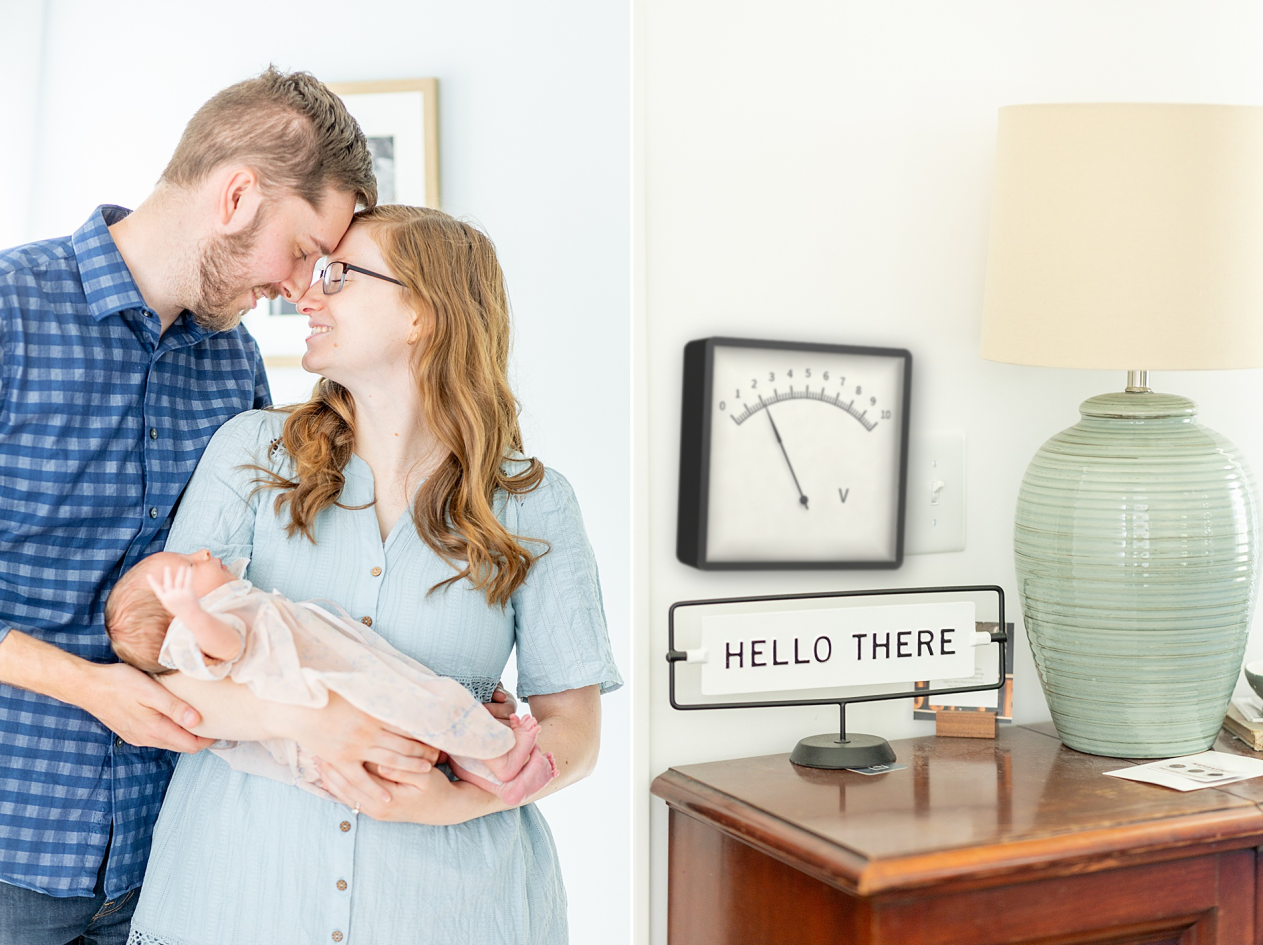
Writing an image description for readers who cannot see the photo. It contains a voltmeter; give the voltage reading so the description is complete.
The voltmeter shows 2 V
